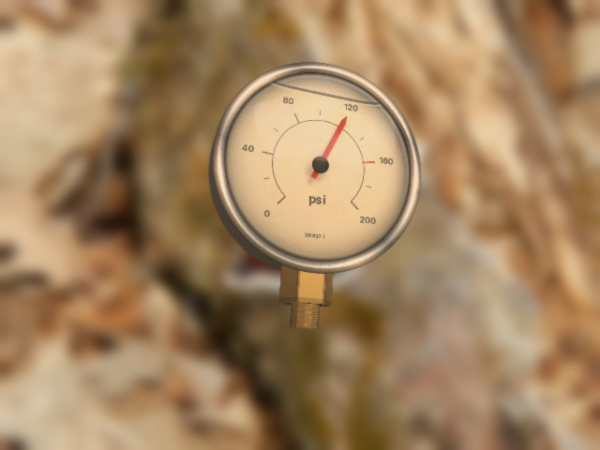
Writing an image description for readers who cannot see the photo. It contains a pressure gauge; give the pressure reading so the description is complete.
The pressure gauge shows 120 psi
